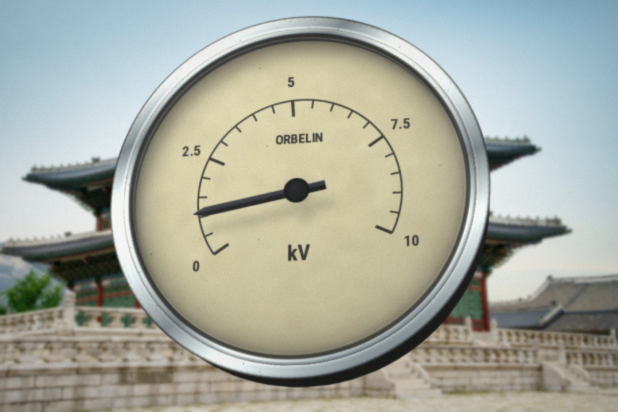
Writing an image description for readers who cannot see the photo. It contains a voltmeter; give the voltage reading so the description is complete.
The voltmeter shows 1 kV
